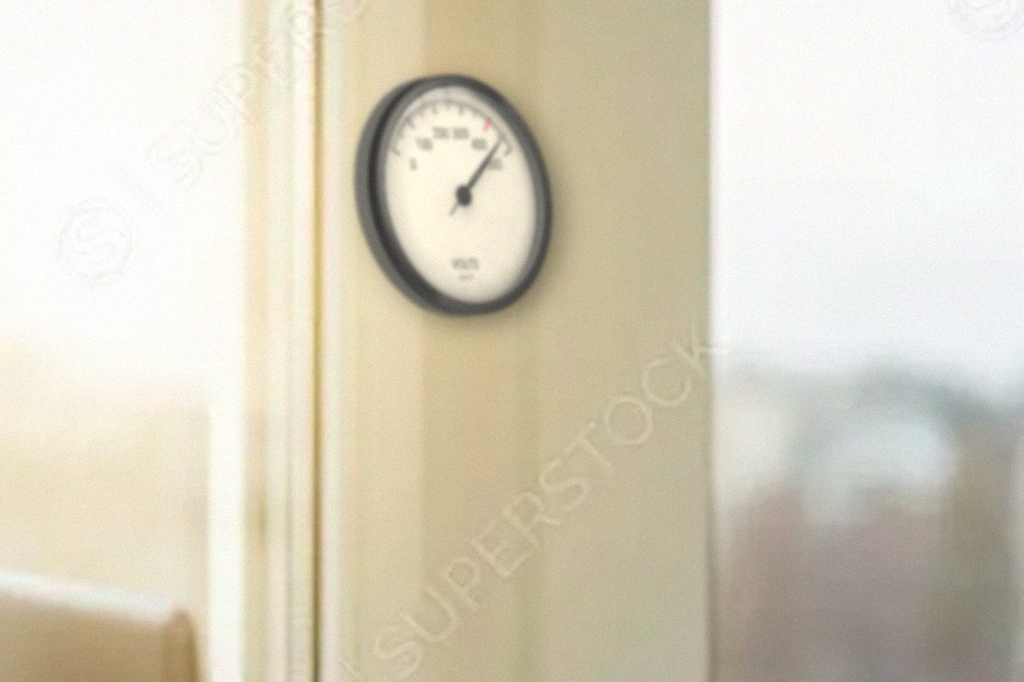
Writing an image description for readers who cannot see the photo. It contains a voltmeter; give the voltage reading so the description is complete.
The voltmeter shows 450 V
